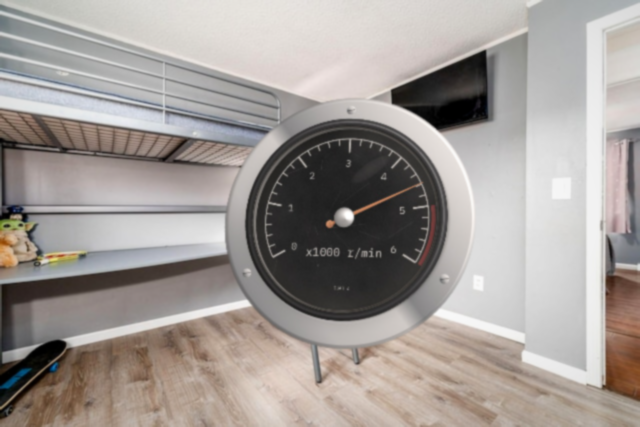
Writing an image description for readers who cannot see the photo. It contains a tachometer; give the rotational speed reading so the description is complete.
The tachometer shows 4600 rpm
